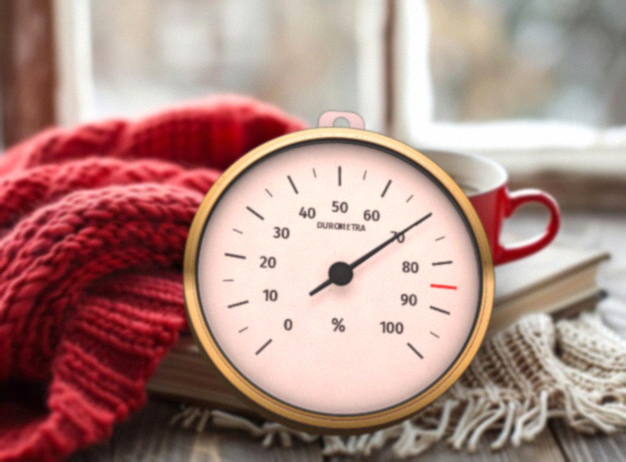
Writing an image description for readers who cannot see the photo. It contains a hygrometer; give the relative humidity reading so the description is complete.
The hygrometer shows 70 %
